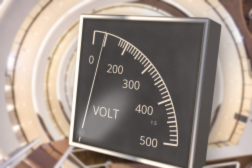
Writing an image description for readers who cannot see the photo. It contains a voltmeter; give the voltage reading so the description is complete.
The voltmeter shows 100 V
